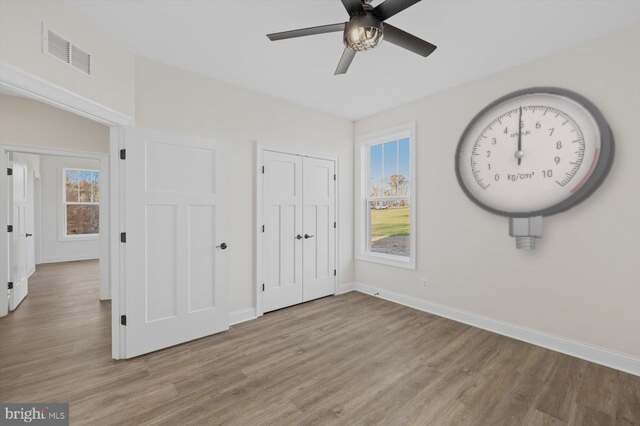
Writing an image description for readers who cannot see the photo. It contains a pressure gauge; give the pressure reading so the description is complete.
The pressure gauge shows 5 kg/cm²
